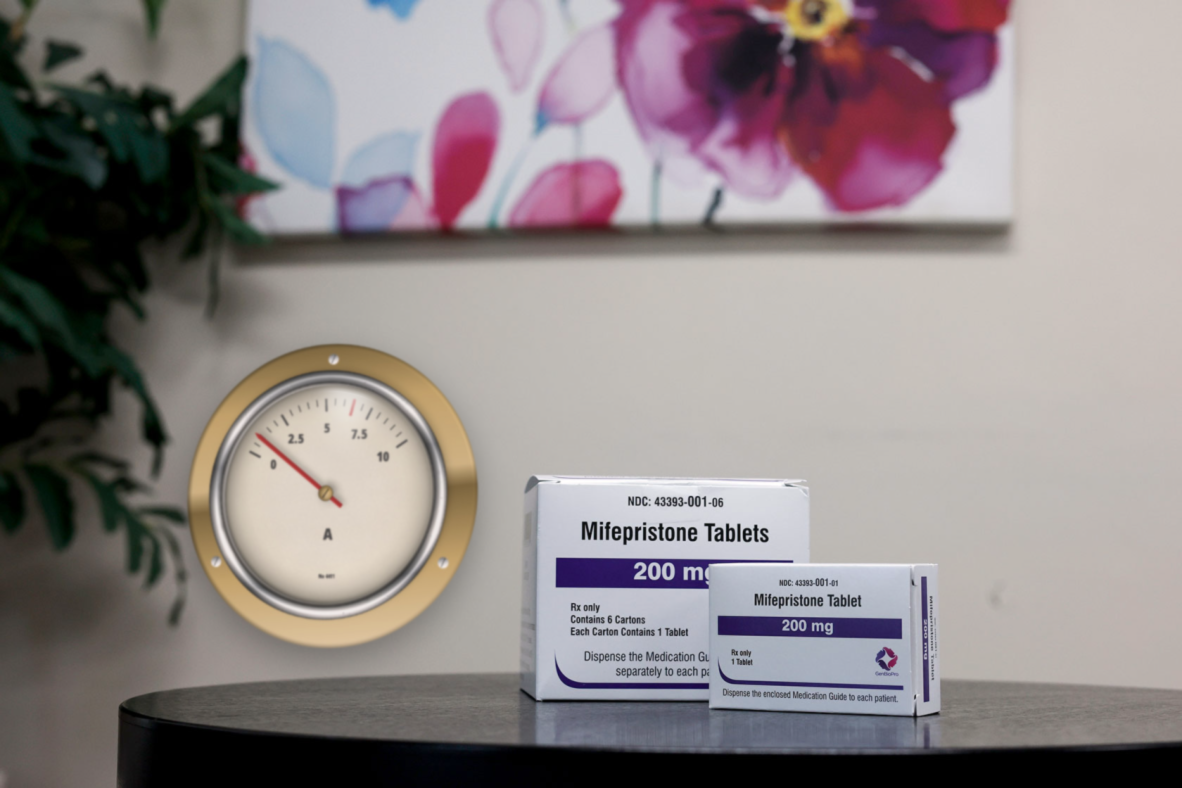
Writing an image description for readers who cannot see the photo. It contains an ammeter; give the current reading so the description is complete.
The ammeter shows 1 A
